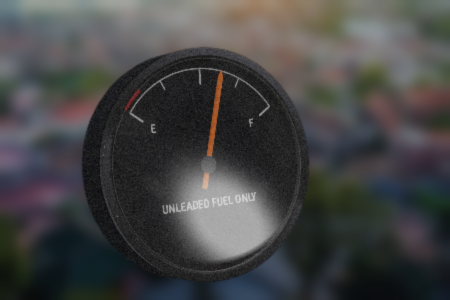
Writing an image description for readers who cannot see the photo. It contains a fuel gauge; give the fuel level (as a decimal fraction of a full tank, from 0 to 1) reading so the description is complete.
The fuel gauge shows 0.625
